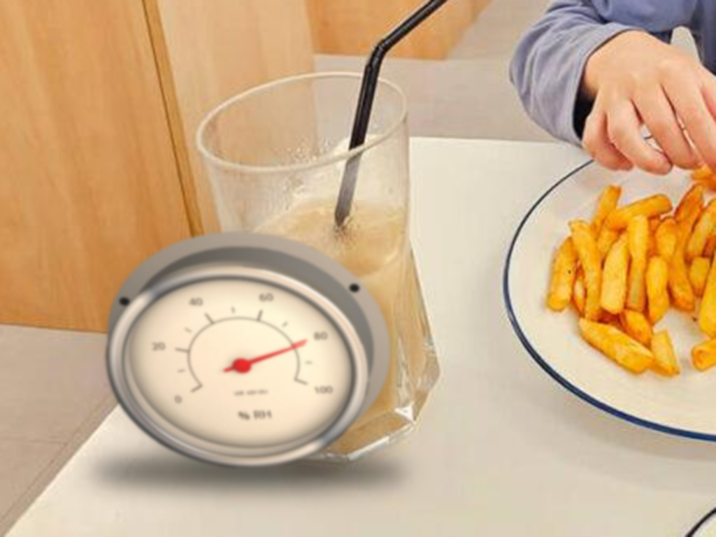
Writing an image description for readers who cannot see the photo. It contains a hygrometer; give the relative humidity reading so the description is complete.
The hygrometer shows 80 %
